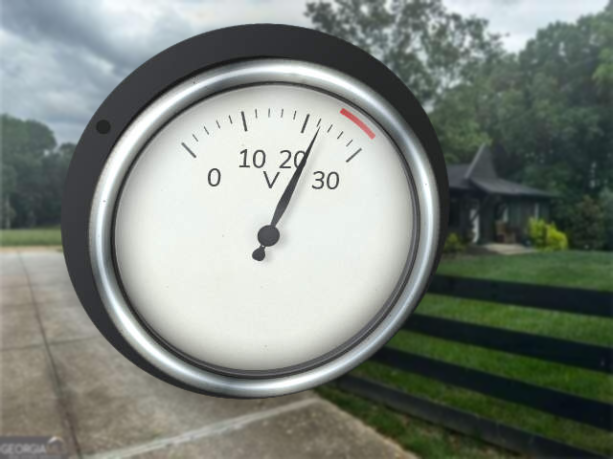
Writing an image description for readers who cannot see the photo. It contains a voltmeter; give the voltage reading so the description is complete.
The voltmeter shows 22 V
